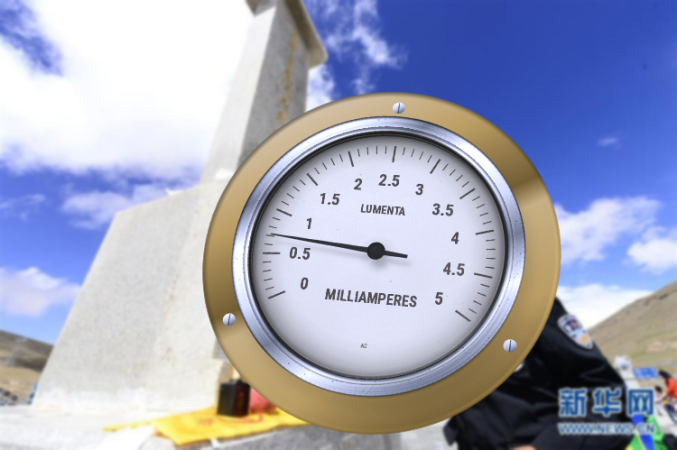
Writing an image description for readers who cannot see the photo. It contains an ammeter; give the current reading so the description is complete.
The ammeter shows 0.7 mA
